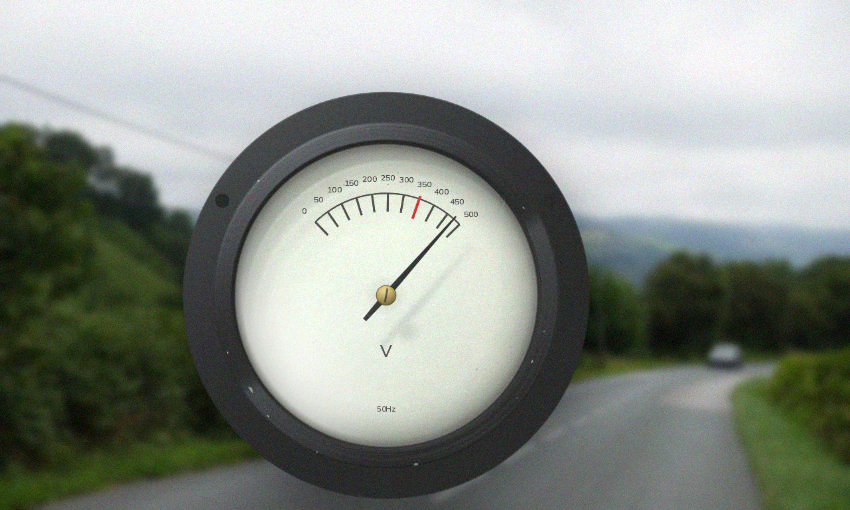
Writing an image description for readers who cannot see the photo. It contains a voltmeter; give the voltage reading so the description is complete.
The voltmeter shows 475 V
